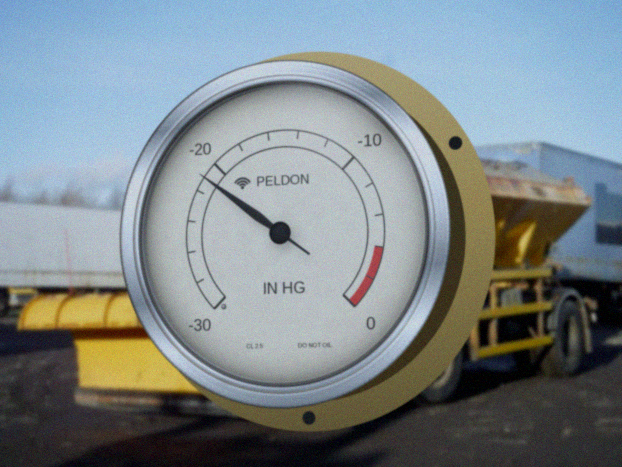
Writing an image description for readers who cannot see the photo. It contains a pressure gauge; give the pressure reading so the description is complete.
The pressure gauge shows -21 inHg
